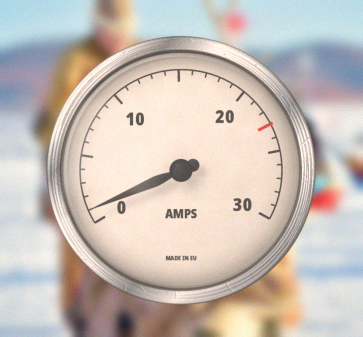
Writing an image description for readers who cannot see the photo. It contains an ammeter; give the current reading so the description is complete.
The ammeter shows 1 A
